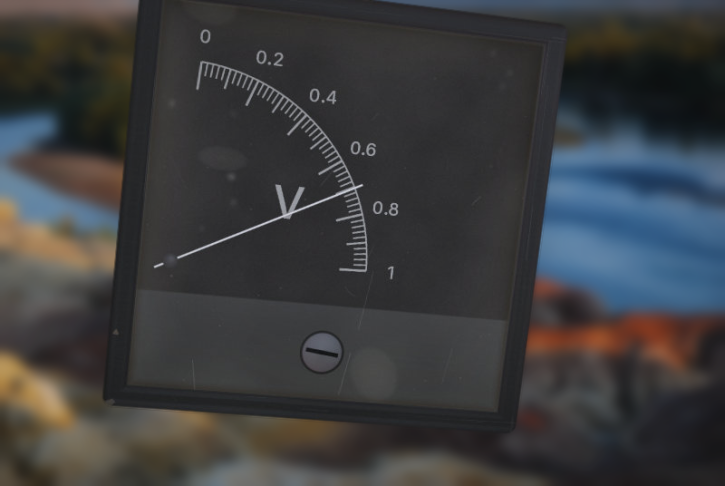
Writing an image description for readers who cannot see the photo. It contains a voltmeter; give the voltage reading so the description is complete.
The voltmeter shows 0.7 V
